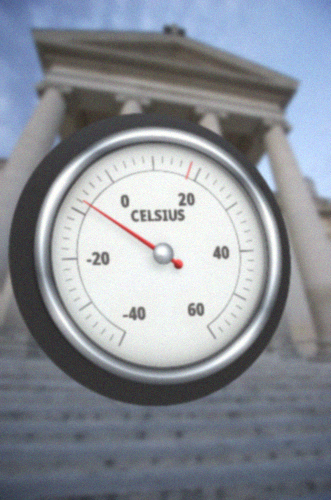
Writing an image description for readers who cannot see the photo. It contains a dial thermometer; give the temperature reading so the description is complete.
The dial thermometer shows -8 °C
